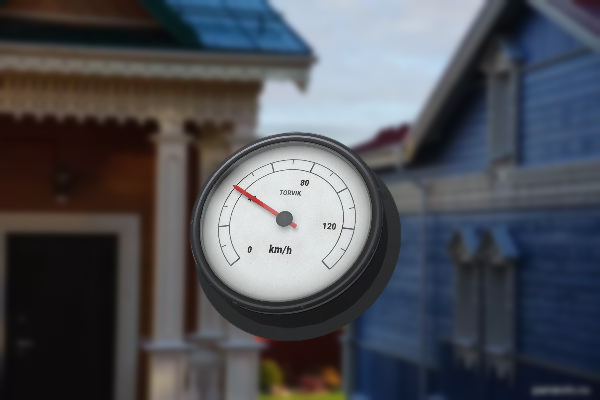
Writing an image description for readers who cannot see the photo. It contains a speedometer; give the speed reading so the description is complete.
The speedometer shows 40 km/h
